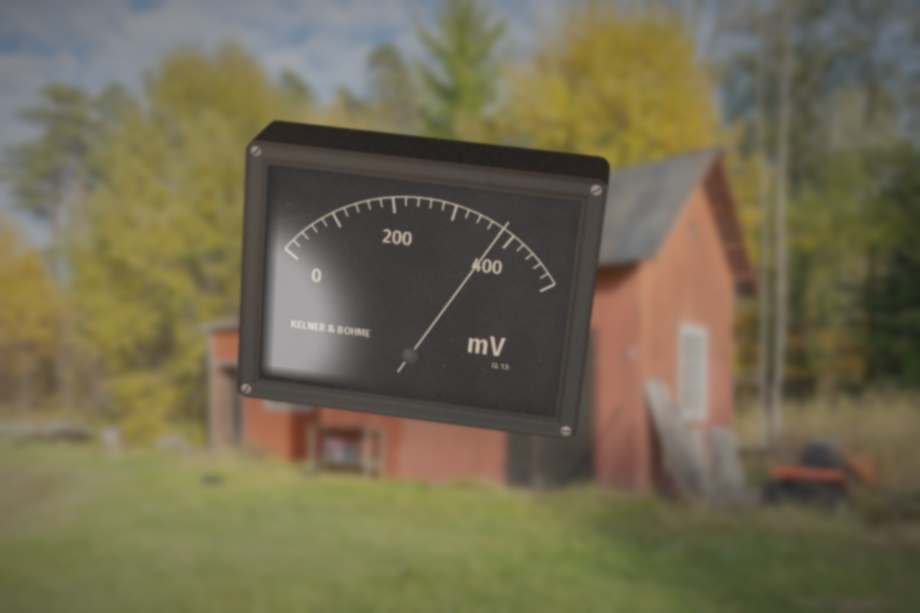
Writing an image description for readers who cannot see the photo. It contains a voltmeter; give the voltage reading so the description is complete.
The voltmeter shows 380 mV
